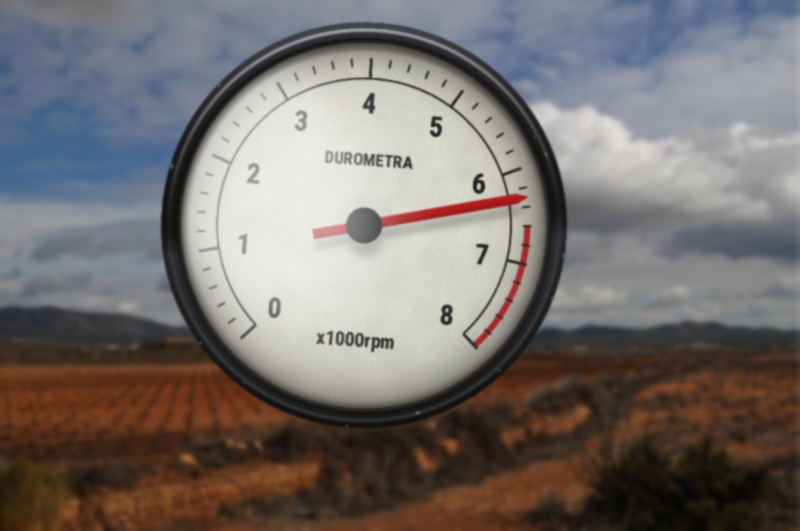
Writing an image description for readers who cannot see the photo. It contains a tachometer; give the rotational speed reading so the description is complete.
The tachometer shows 6300 rpm
